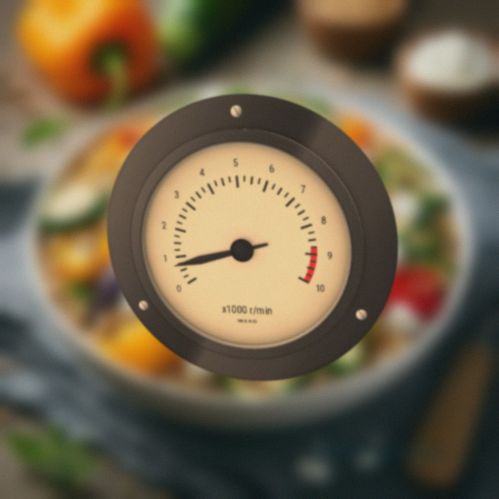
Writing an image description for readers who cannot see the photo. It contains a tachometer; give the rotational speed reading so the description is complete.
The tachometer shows 750 rpm
